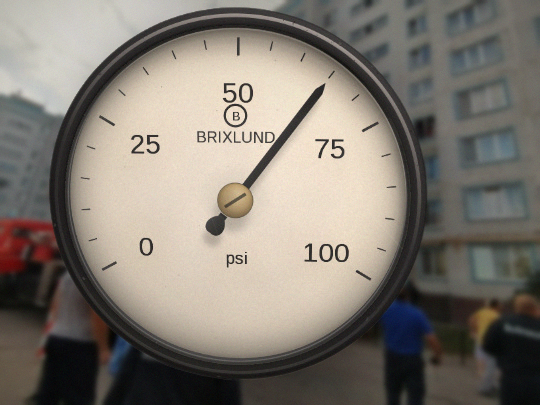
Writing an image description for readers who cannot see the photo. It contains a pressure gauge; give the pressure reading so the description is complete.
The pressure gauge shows 65 psi
